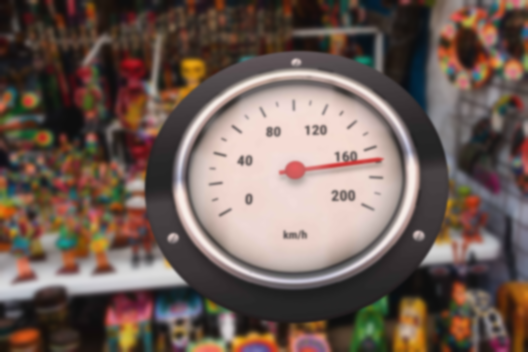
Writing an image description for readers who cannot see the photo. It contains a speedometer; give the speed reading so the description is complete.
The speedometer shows 170 km/h
